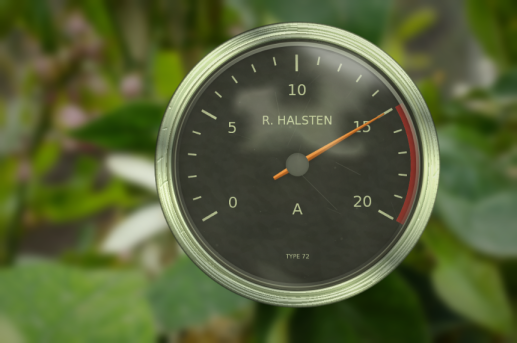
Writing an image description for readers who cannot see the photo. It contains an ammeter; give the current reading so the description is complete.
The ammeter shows 15 A
